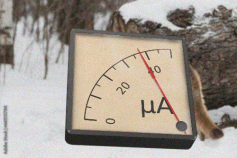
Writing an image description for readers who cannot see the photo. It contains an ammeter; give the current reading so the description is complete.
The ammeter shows 37.5 µA
